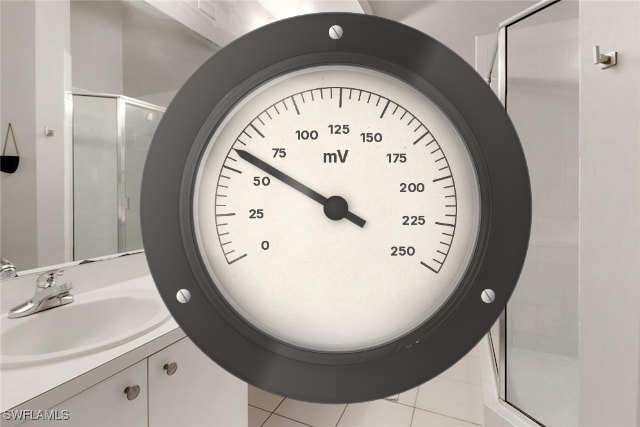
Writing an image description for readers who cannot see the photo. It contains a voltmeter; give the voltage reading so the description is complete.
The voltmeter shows 60 mV
